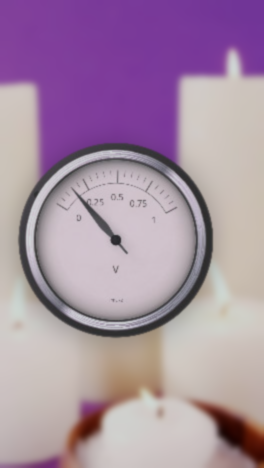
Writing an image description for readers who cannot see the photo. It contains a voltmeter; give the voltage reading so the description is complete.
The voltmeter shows 0.15 V
